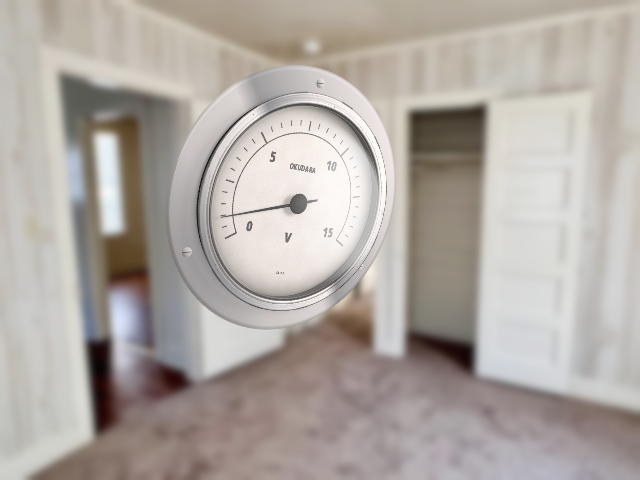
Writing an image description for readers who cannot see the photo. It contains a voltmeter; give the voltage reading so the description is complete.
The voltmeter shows 1 V
